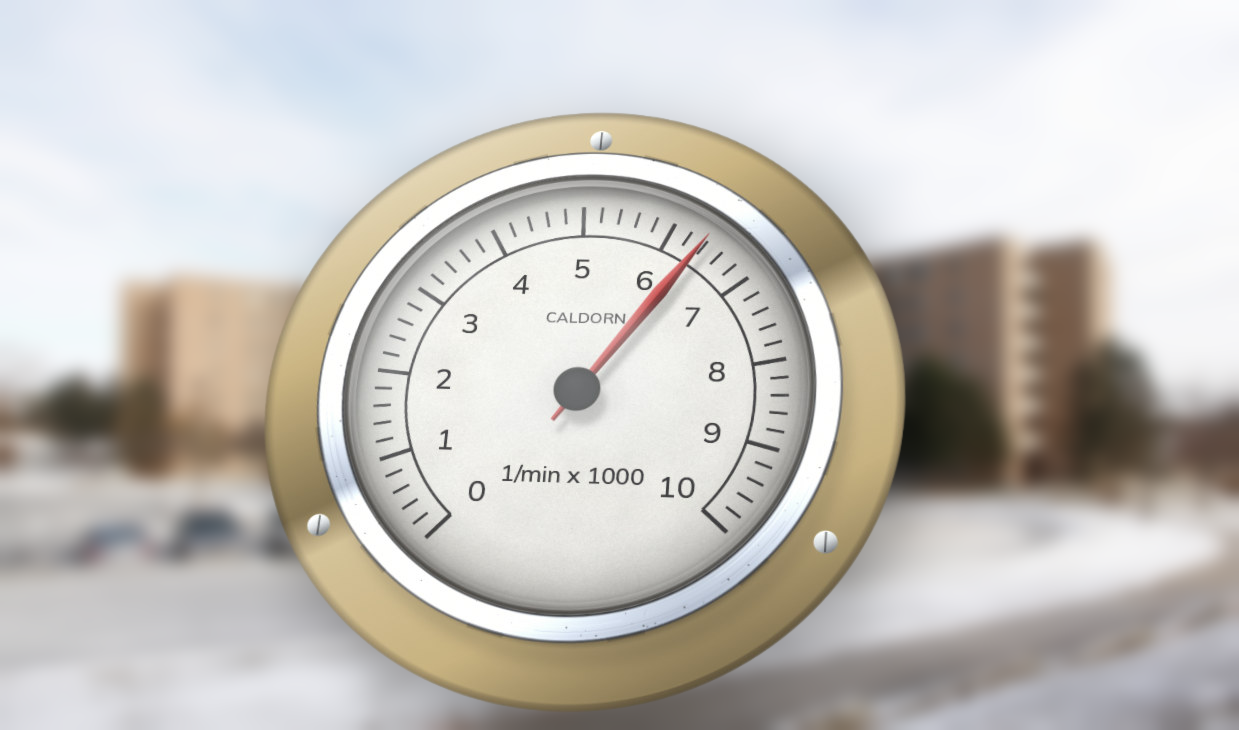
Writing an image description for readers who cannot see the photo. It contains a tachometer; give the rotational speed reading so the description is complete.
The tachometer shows 6400 rpm
